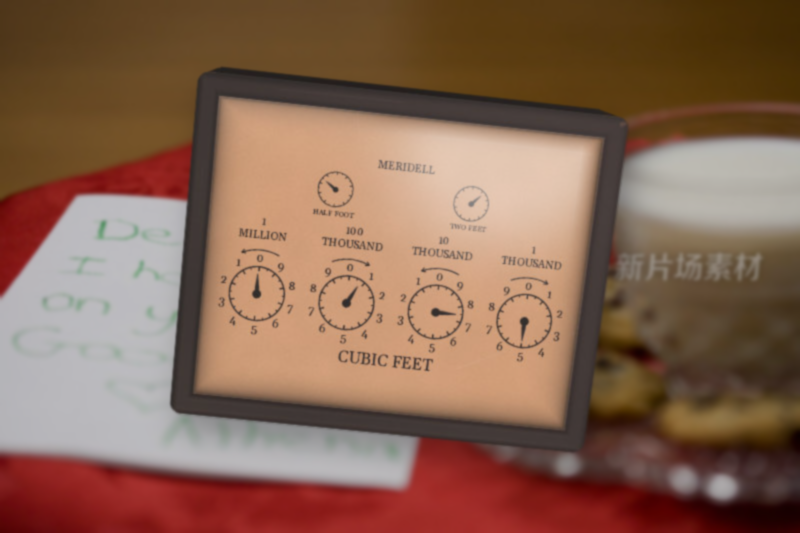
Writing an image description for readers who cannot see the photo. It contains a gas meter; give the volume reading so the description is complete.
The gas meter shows 7500 ft³
